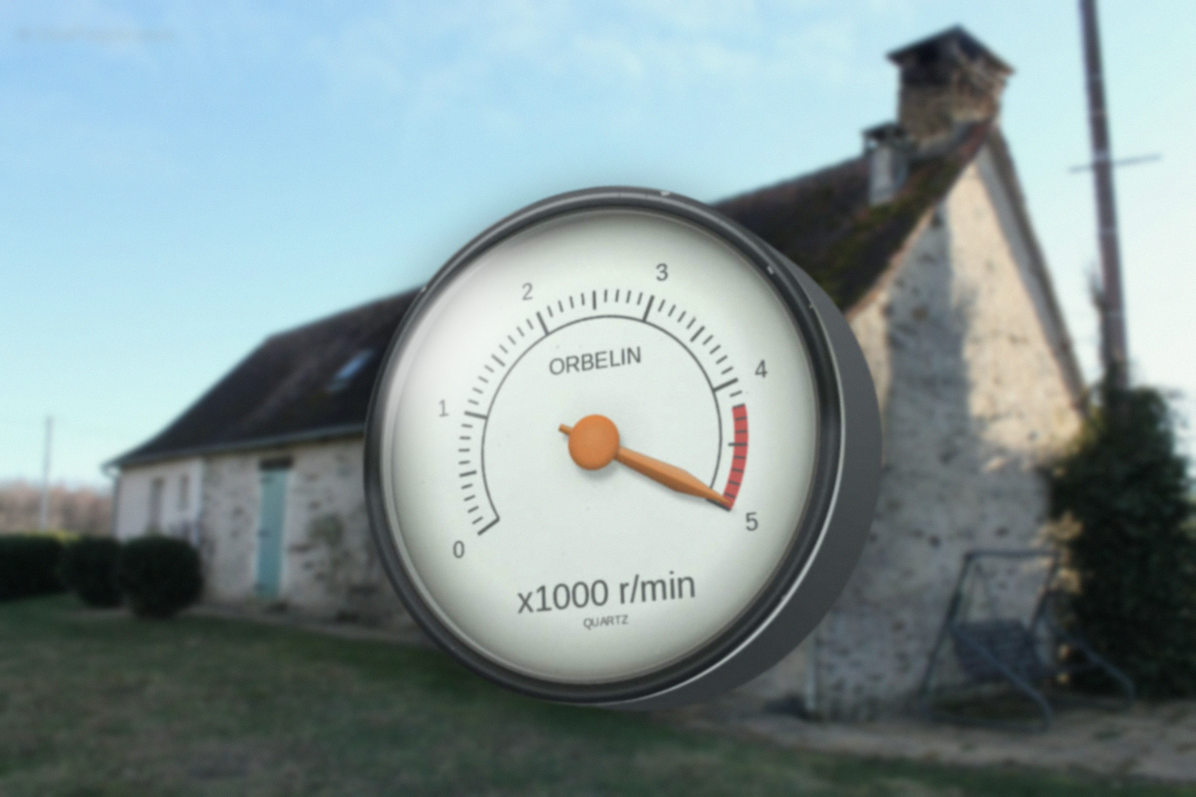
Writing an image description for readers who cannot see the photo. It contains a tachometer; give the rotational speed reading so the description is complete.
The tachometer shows 4950 rpm
